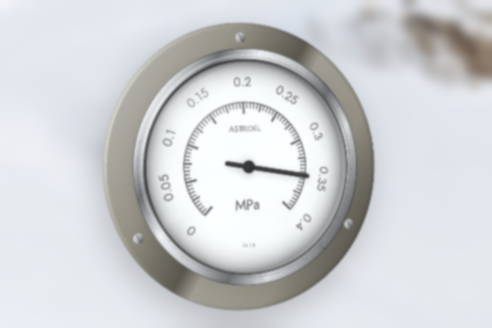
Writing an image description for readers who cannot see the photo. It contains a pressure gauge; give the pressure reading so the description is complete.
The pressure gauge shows 0.35 MPa
